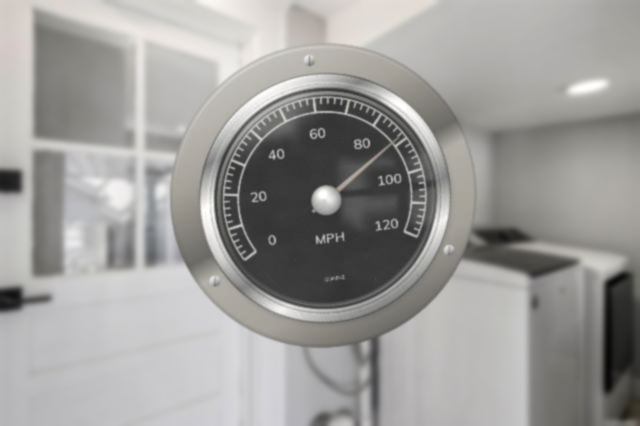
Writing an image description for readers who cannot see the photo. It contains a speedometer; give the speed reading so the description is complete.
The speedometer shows 88 mph
